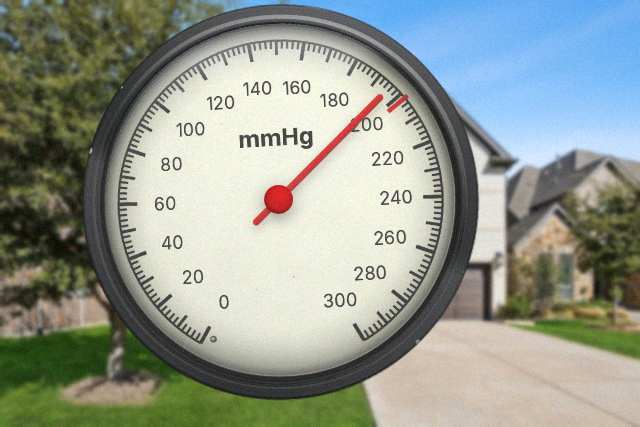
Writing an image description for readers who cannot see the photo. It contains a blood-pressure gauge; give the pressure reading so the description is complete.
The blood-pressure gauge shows 196 mmHg
